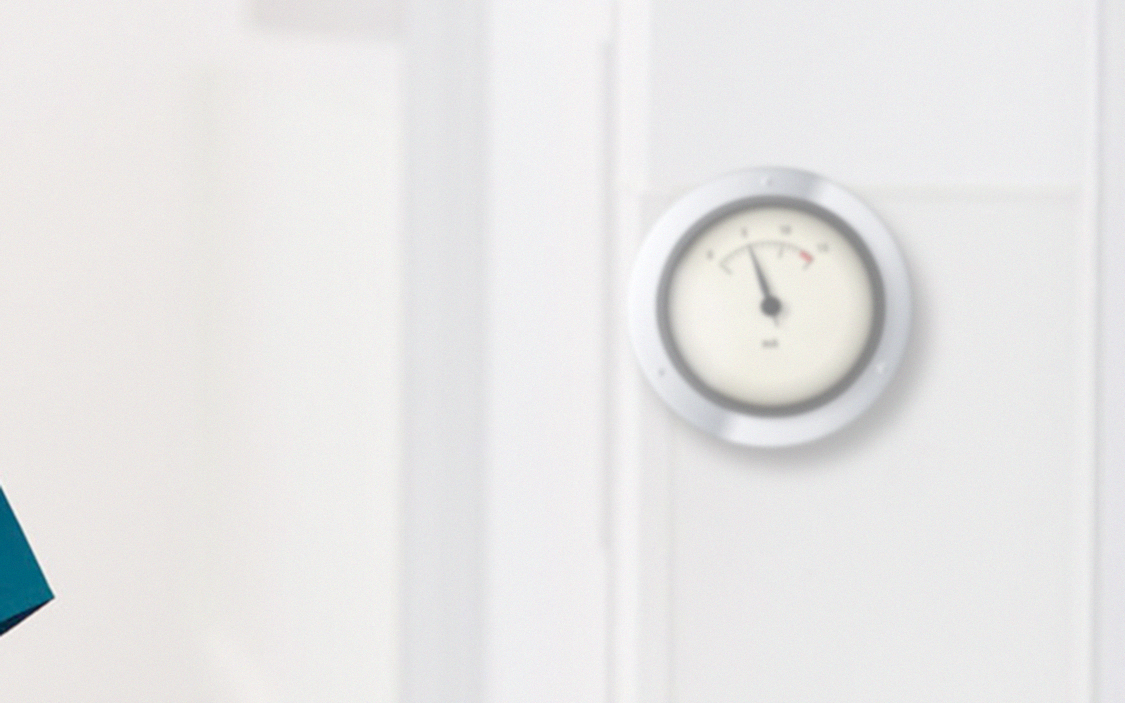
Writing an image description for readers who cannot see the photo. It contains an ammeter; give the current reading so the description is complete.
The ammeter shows 5 mA
